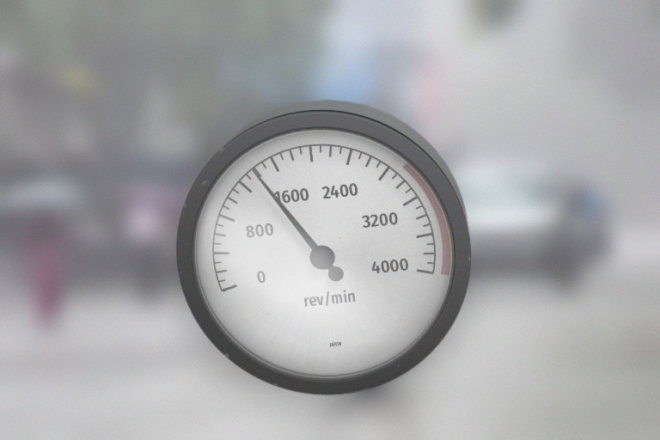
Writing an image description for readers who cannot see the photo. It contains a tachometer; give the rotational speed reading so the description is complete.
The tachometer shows 1400 rpm
